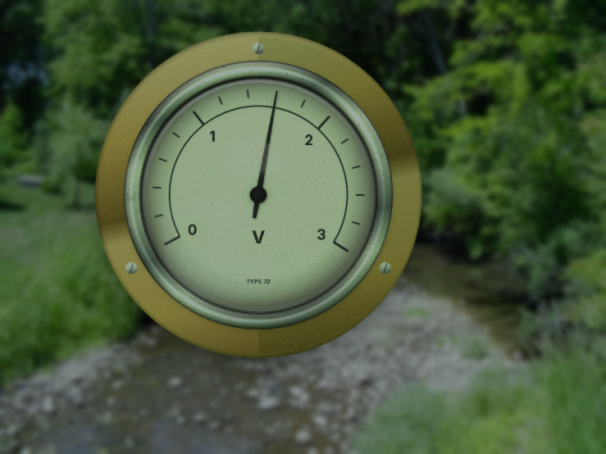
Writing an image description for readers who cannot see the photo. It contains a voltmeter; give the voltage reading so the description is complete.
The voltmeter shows 1.6 V
